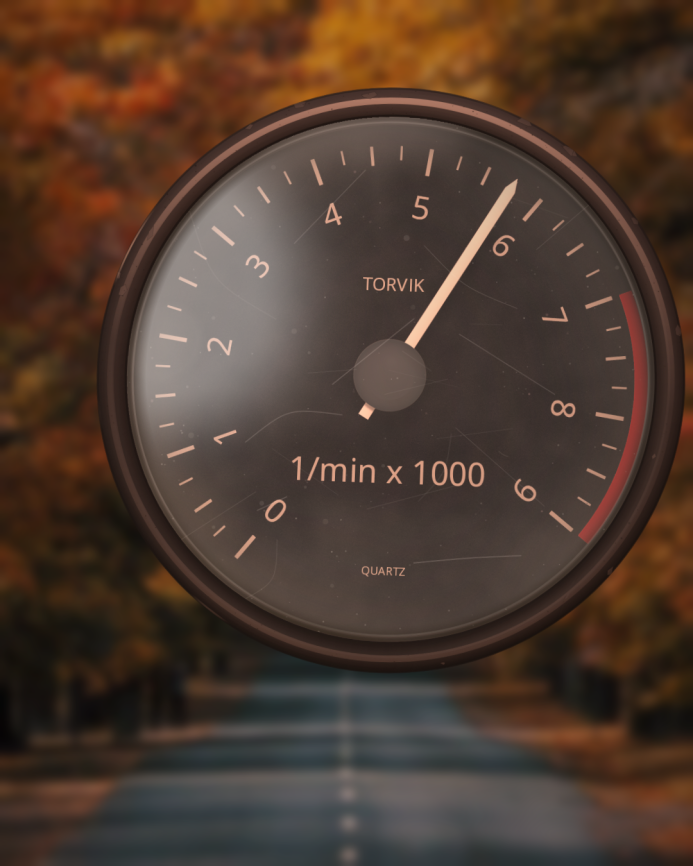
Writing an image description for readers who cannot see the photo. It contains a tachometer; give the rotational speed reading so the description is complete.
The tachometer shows 5750 rpm
